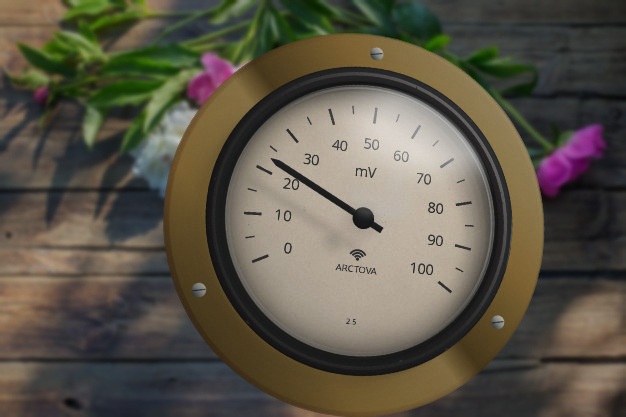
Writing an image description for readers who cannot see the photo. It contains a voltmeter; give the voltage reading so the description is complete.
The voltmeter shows 22.5 mV
